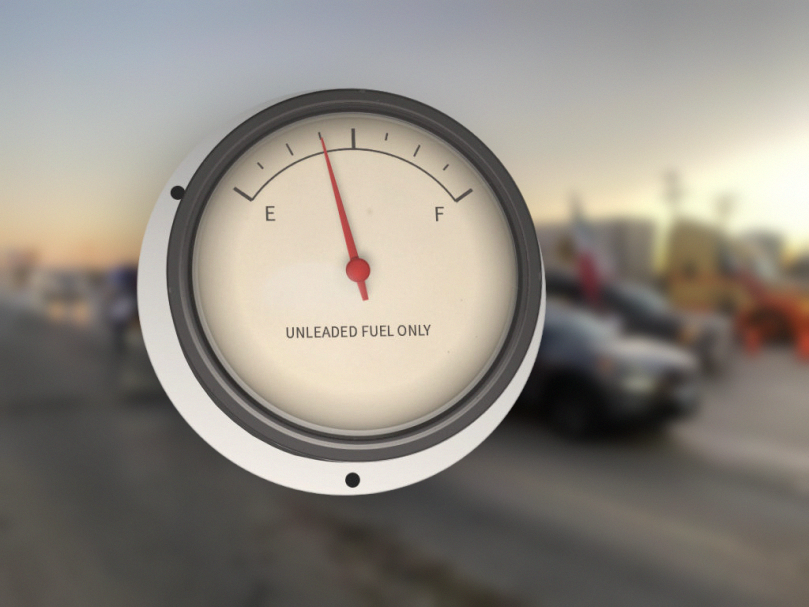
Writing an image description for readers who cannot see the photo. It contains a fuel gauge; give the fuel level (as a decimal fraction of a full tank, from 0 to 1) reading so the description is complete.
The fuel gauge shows 0.375
